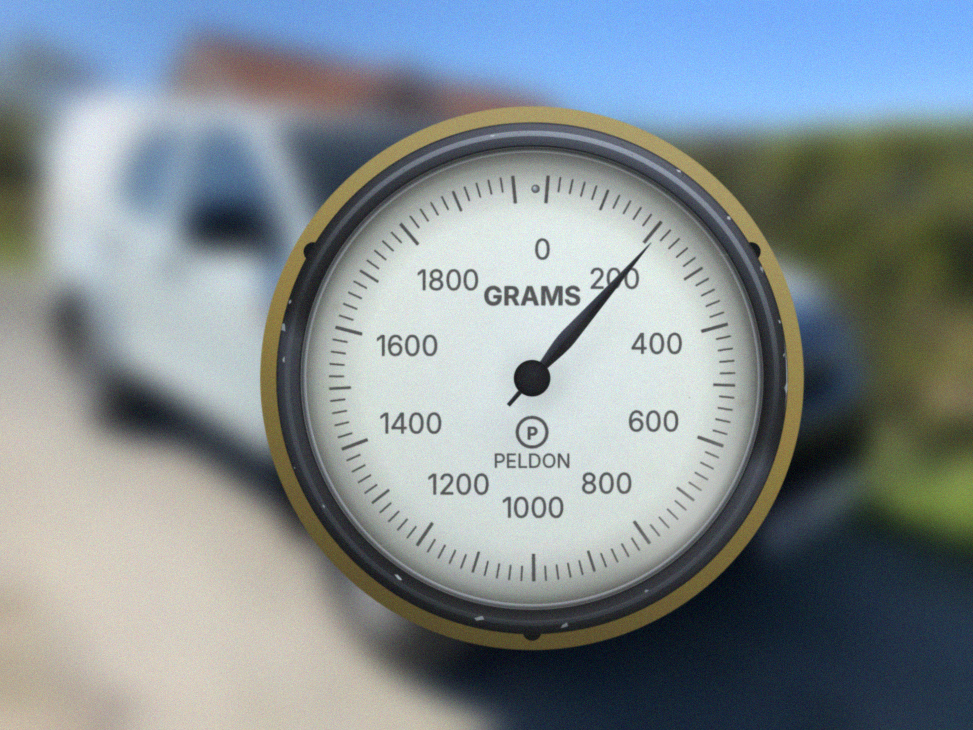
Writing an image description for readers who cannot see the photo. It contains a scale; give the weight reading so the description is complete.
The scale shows 210 g
